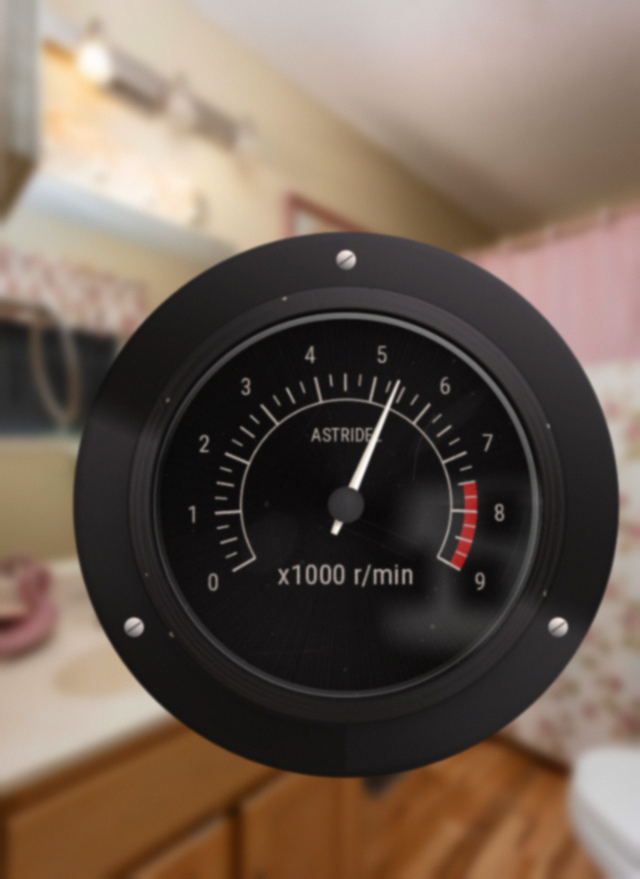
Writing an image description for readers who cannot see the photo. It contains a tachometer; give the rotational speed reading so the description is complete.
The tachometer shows 5375 rpm
